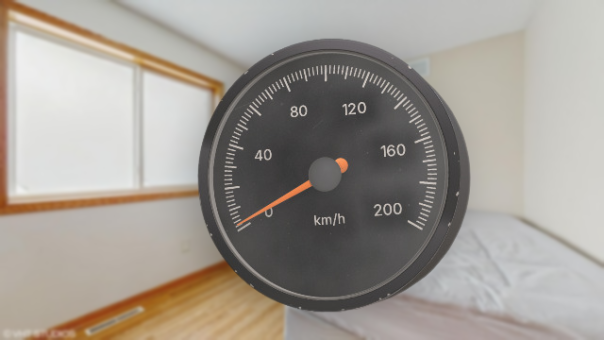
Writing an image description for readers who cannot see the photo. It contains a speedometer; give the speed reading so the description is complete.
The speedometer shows 2 km/h
